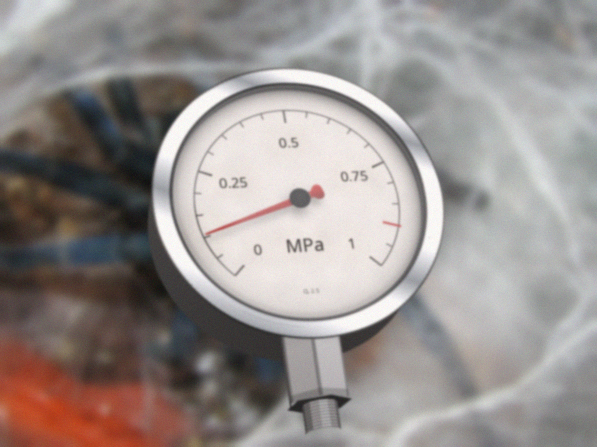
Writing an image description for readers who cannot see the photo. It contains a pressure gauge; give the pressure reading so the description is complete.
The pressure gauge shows 0.1 MPa
